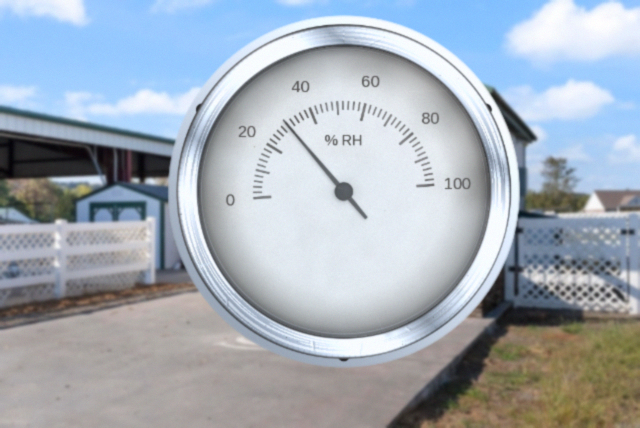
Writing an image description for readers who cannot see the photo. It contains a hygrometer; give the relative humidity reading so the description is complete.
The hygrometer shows 30 %
